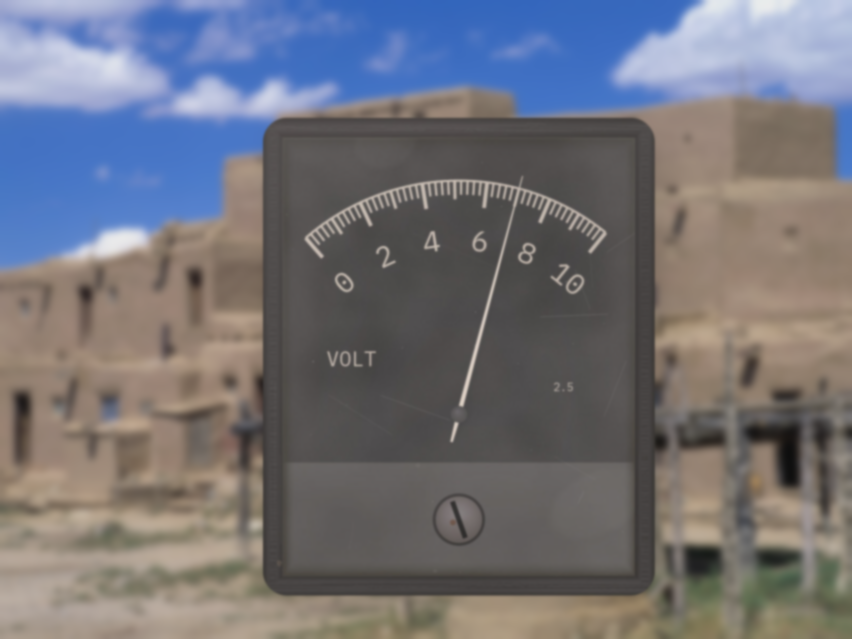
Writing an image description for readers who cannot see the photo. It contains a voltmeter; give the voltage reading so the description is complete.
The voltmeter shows 7 V
